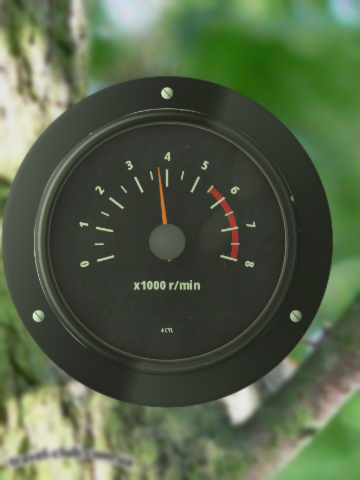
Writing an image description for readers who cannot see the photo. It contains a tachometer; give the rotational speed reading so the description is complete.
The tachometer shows 3750 rpm
